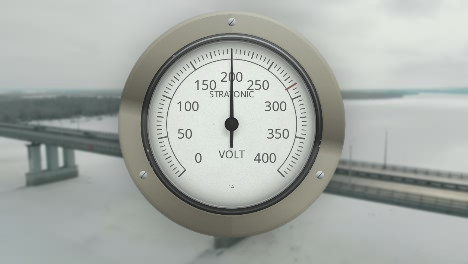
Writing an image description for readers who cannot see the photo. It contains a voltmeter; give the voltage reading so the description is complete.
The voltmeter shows 200 V
